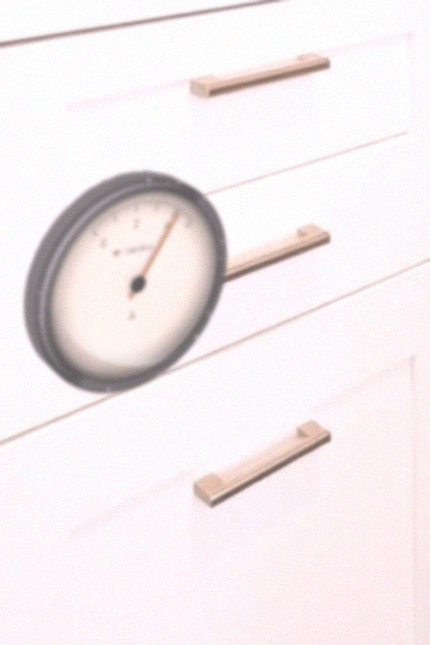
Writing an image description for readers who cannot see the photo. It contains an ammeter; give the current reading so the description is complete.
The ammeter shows 4 A
